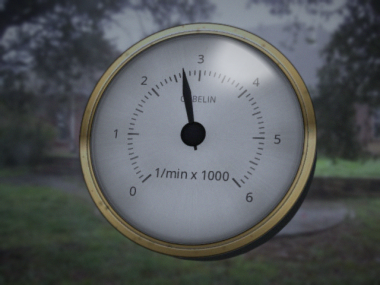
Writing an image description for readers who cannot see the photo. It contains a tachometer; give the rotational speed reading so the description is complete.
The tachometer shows 2700 rpm
